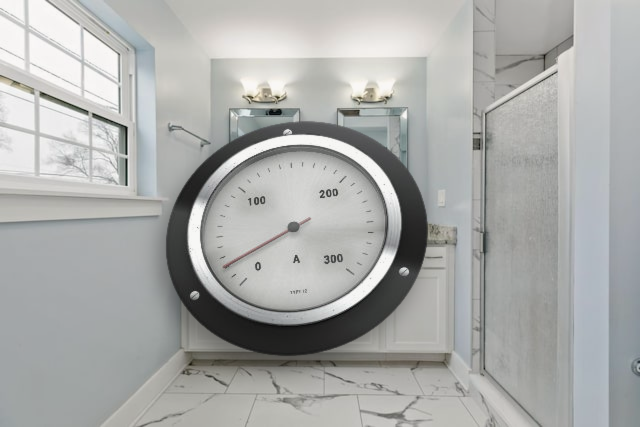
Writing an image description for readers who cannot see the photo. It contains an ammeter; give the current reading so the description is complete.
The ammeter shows 20 A
